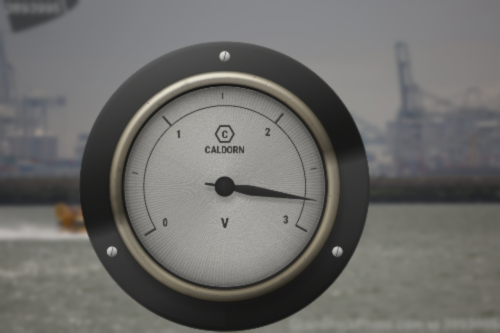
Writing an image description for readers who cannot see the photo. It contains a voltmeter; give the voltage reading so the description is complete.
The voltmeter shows 2.75 V
